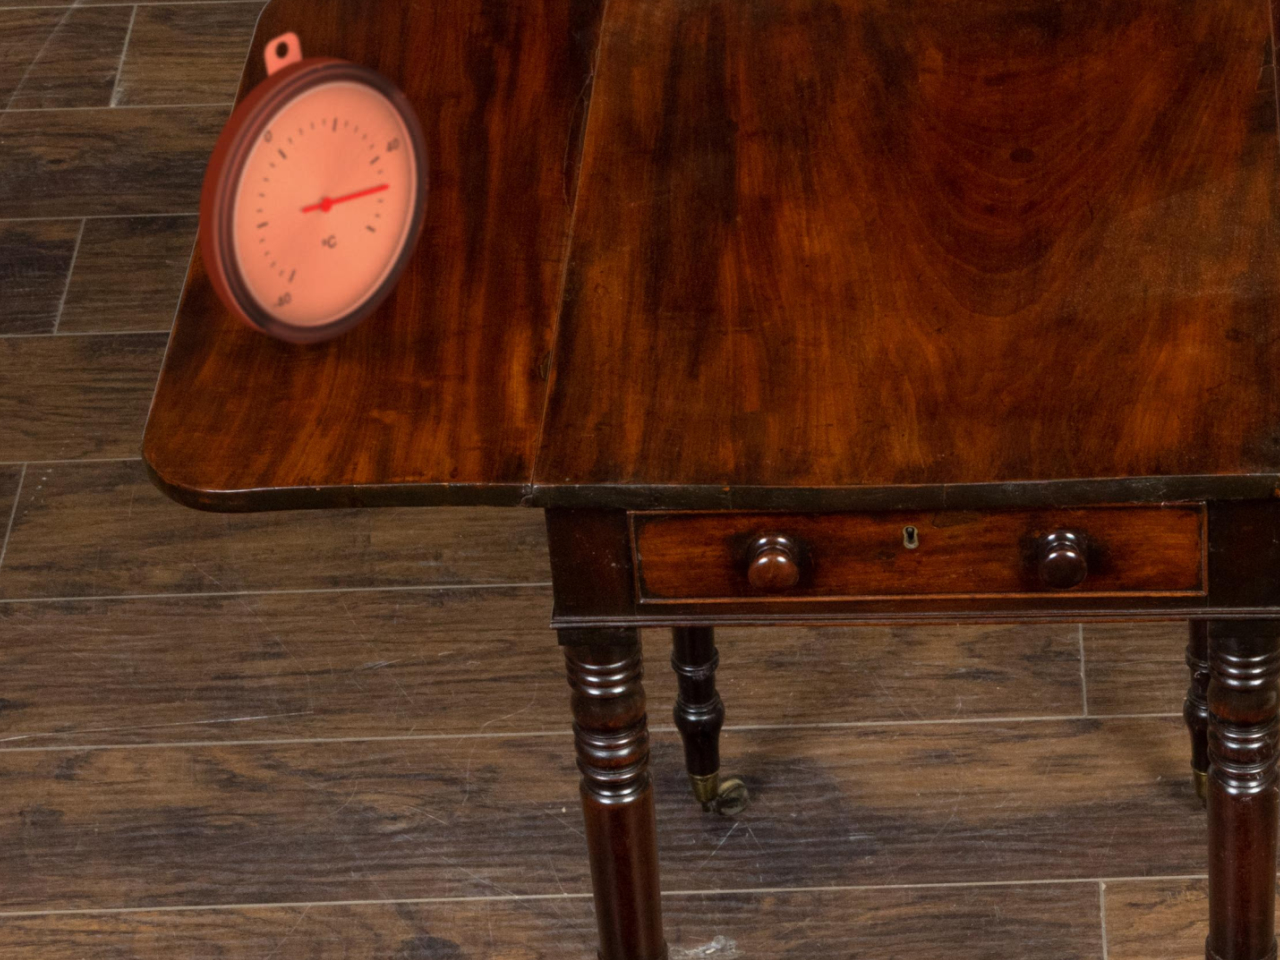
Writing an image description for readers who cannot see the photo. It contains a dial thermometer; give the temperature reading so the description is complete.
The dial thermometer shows 48 °C
